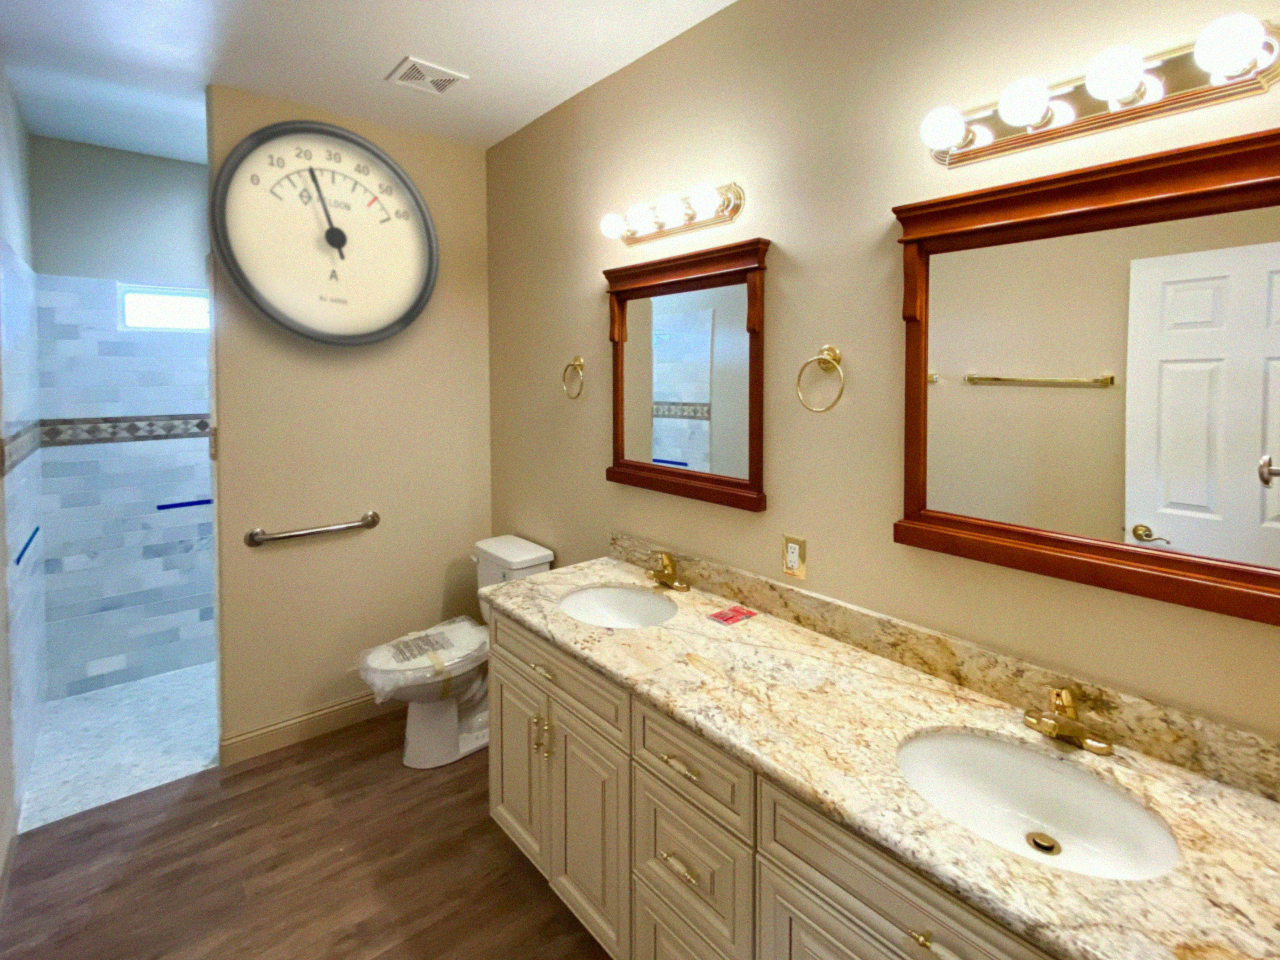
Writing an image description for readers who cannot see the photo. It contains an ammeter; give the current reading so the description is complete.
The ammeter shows 20 A
